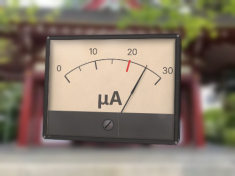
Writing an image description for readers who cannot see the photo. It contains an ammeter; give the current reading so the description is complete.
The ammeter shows 25 µA
